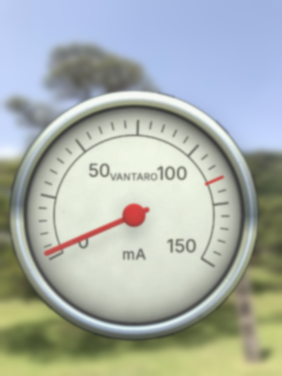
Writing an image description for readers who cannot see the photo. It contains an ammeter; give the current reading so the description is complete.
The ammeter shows 2.5 mA
